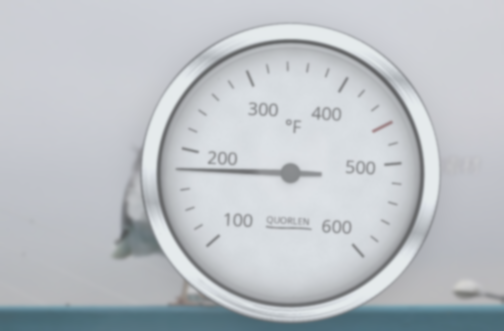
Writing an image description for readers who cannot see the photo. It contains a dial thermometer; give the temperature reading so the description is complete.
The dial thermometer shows 180 °F
